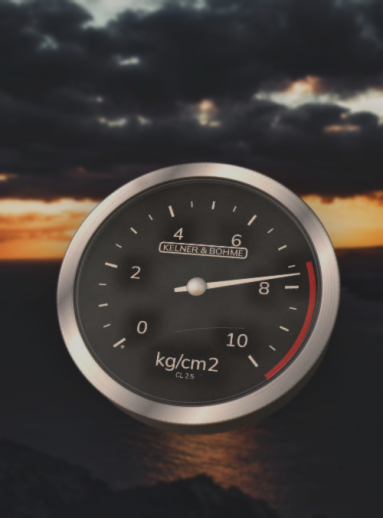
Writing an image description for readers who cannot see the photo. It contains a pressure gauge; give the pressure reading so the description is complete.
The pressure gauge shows 7.75 kg/cm²
